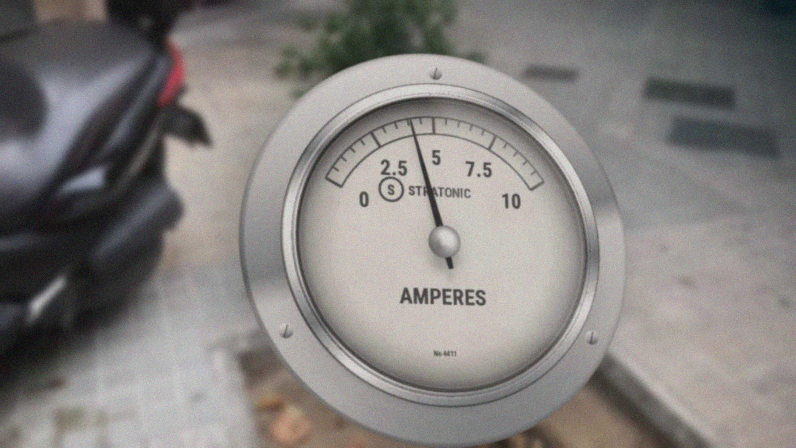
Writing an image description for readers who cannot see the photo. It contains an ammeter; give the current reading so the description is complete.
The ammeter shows 4 A
